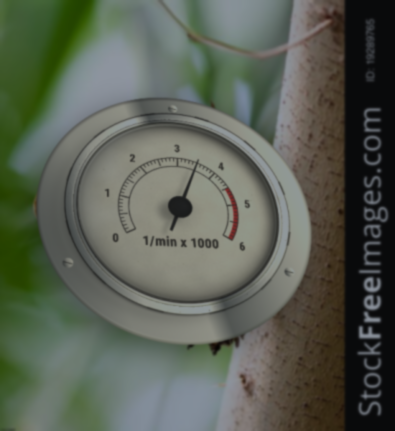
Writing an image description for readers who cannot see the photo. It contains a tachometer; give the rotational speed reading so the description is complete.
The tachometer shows 3500 rpm
